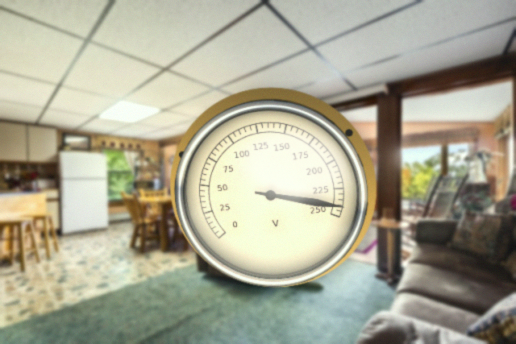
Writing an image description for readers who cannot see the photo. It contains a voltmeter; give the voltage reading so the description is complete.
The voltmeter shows 240 V
